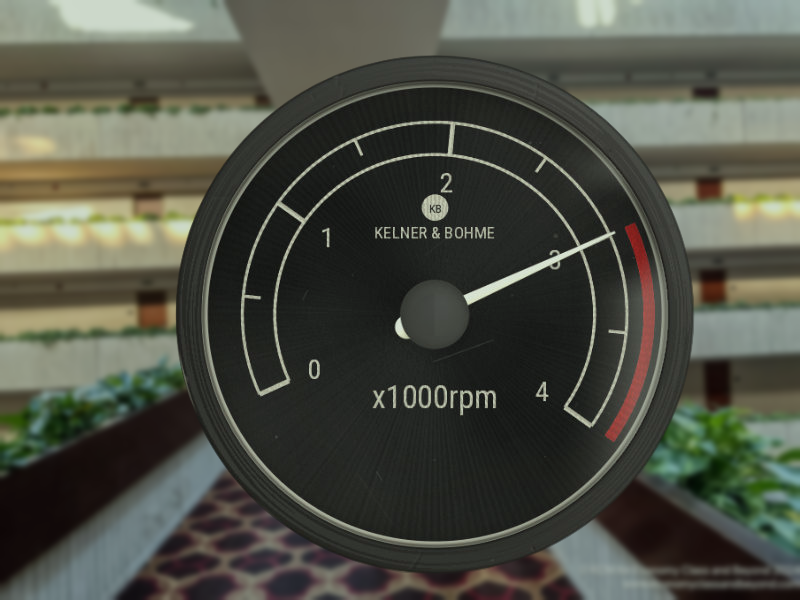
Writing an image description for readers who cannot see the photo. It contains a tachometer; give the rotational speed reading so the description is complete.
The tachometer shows 3000 rpm
